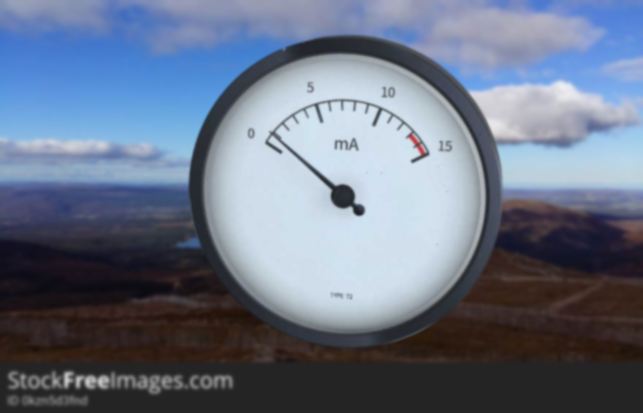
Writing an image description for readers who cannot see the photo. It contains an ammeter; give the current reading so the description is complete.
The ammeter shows 1 mA
